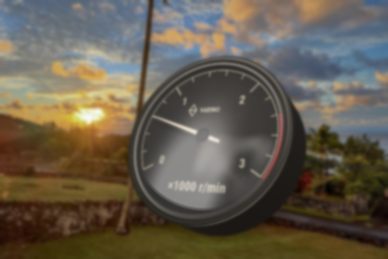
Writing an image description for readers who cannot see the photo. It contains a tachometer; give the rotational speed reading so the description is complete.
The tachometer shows 600 rpm
